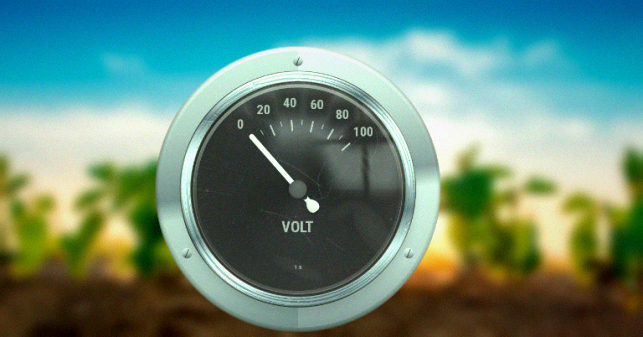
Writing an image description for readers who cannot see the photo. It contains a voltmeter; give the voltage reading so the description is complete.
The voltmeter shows 0 V
